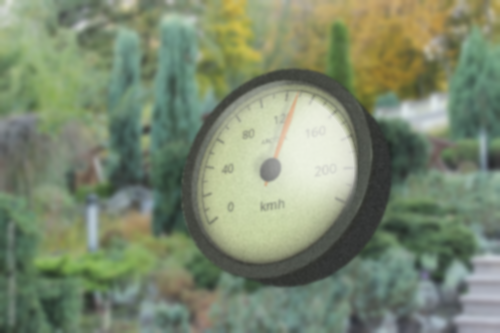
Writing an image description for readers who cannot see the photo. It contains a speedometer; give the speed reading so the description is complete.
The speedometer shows 130 km/h
